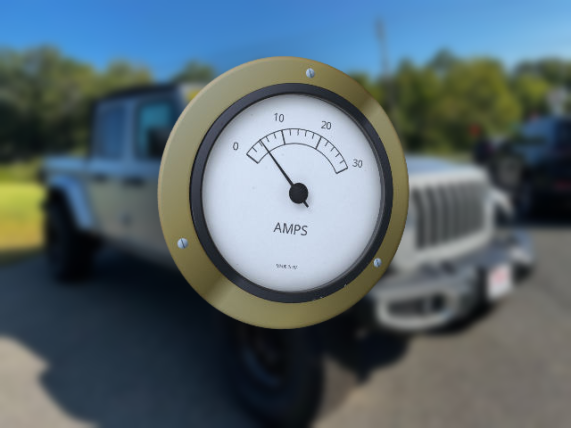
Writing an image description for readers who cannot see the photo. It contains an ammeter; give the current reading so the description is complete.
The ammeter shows 4 A
